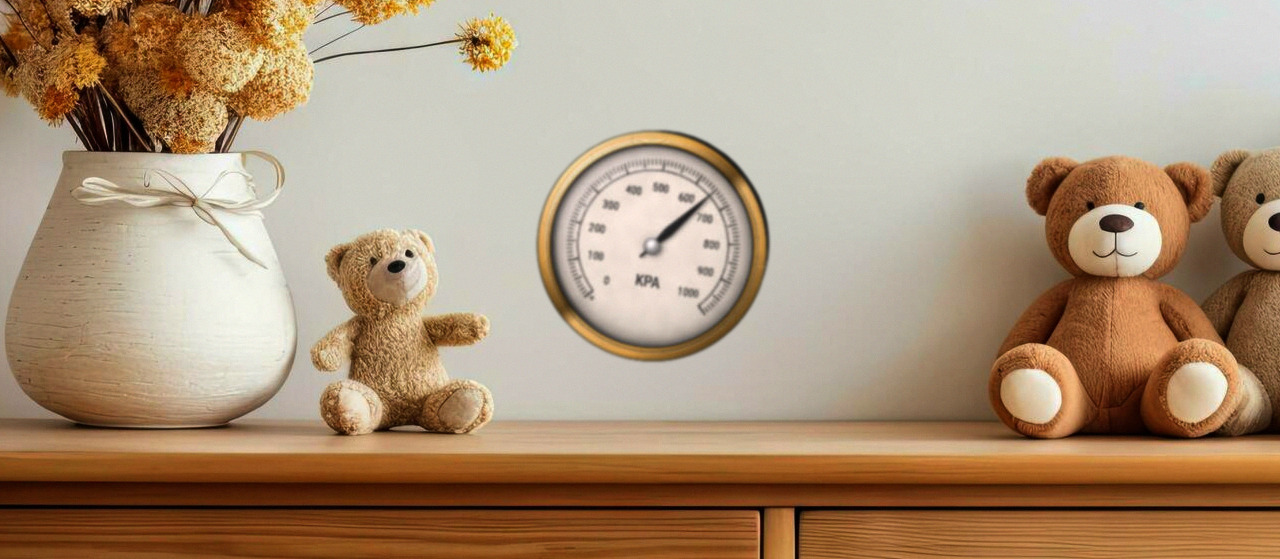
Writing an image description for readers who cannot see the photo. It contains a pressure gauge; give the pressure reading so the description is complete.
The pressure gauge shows 650 kPa
